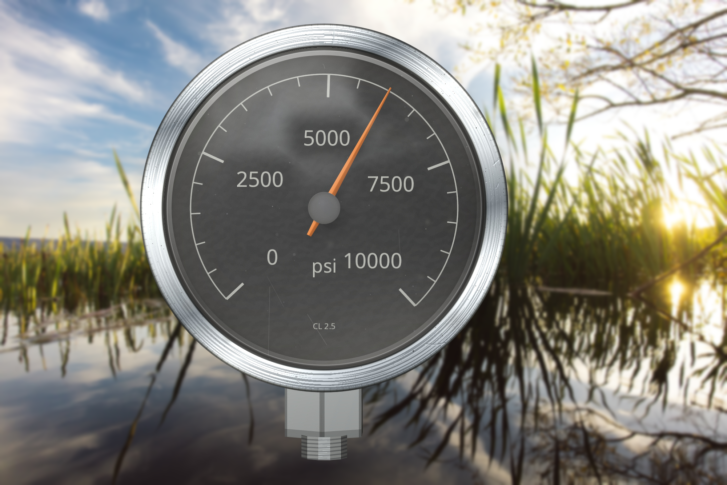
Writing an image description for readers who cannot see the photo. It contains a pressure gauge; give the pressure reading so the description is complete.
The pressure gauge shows 6000 psi
